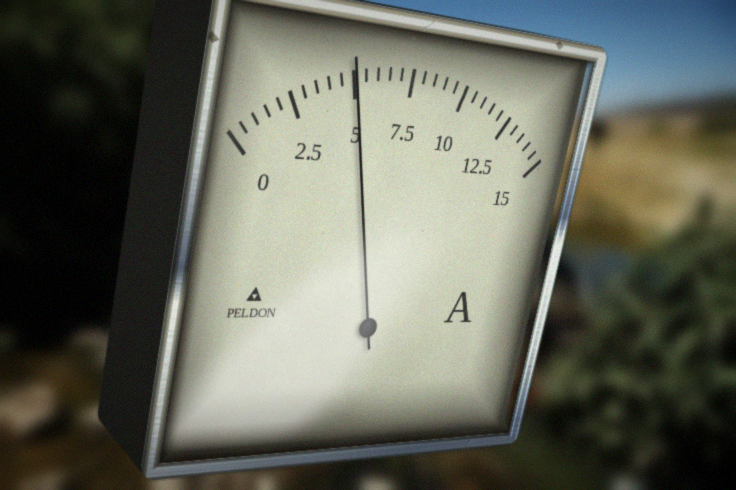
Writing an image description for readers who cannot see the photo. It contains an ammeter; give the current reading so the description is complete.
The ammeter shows 5 A
